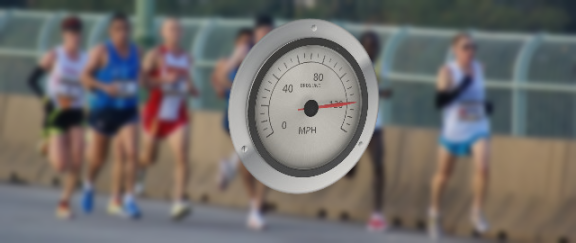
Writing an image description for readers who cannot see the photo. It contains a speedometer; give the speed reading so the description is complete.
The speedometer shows 120 mph
